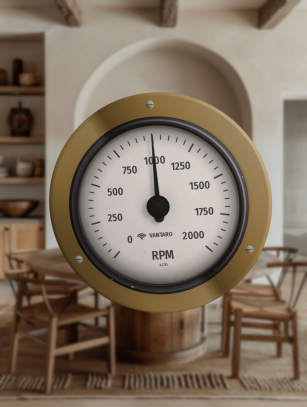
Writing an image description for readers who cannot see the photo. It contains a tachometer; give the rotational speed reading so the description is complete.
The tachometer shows 1000 rpm
